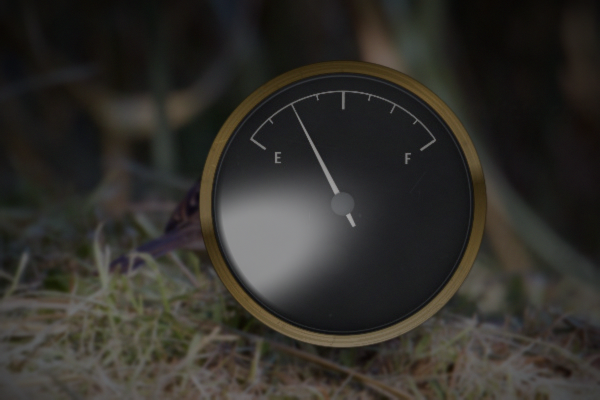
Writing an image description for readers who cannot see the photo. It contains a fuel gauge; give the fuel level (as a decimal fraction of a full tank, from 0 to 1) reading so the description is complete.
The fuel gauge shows 0.25
